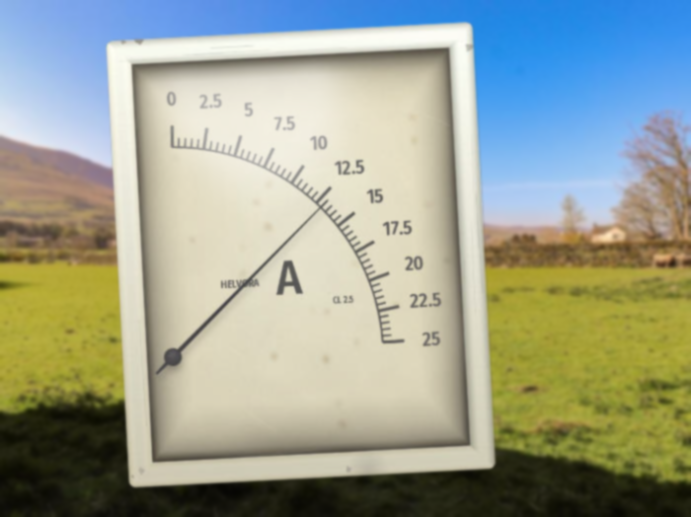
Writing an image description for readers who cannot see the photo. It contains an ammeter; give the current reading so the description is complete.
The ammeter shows 13 A
